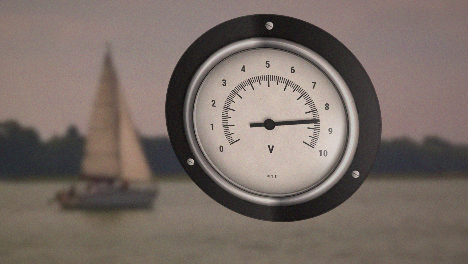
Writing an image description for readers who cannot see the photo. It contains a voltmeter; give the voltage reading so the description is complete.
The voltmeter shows 8.5 V
